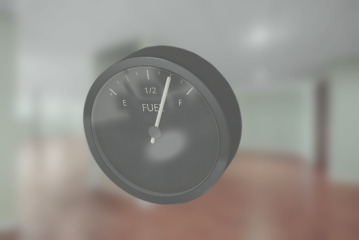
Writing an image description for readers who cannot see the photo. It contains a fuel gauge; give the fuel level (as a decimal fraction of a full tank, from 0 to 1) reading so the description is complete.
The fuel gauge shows 0.75
